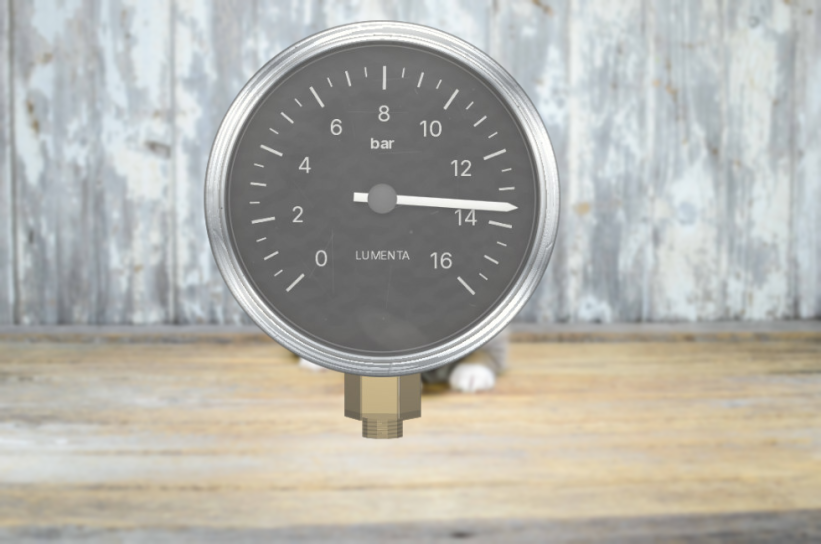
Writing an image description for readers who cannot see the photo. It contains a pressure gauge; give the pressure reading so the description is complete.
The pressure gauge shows 13.5 bar
